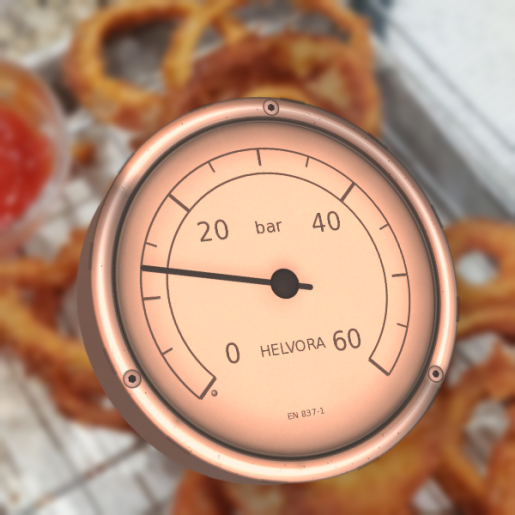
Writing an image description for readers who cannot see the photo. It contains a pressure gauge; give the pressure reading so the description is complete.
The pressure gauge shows 12.5 bar
